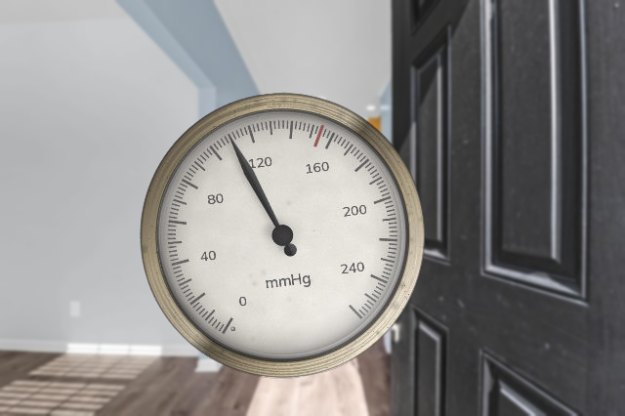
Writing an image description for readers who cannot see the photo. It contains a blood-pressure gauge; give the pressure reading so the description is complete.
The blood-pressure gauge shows 110 mmHg
